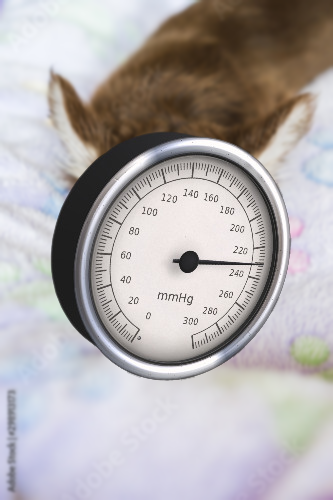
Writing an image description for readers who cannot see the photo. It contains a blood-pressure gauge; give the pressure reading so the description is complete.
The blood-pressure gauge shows 230 mmHg
